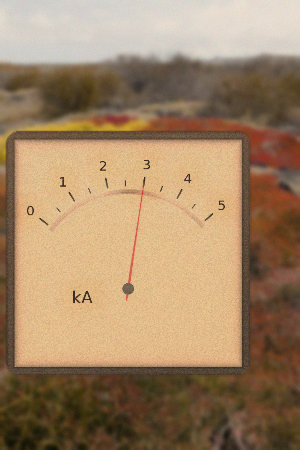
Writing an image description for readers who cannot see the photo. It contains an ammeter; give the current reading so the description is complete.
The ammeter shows 3 kA
